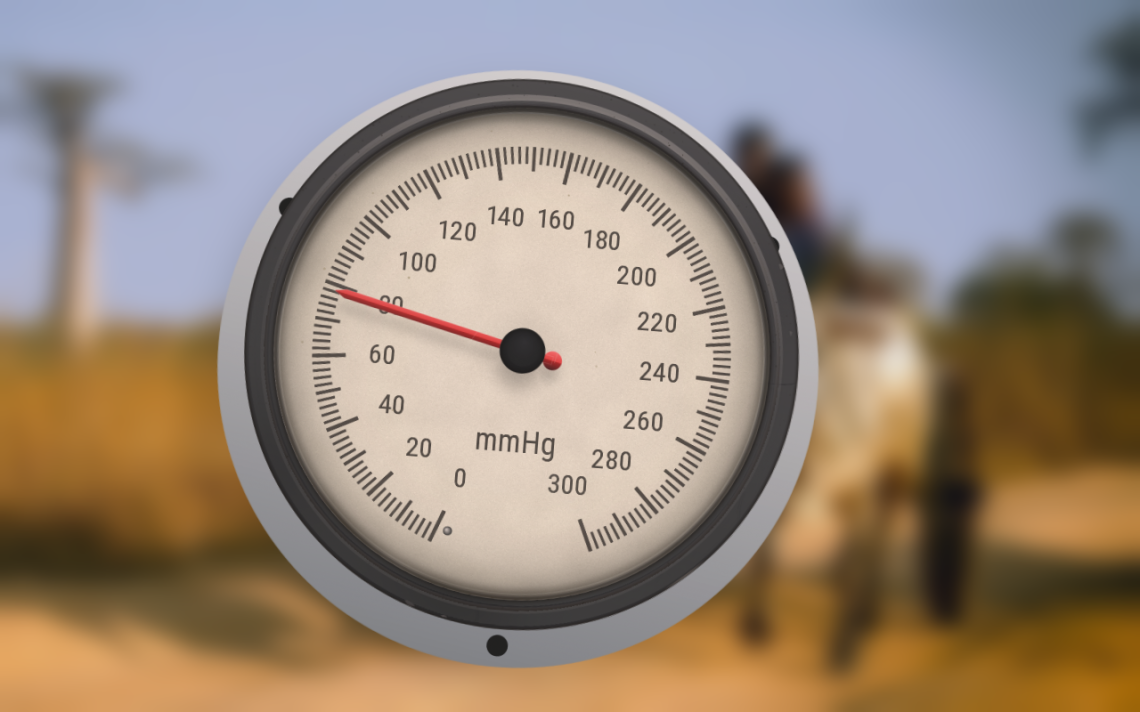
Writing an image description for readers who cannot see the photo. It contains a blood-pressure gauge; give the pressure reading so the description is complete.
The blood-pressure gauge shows 78 mmHg
